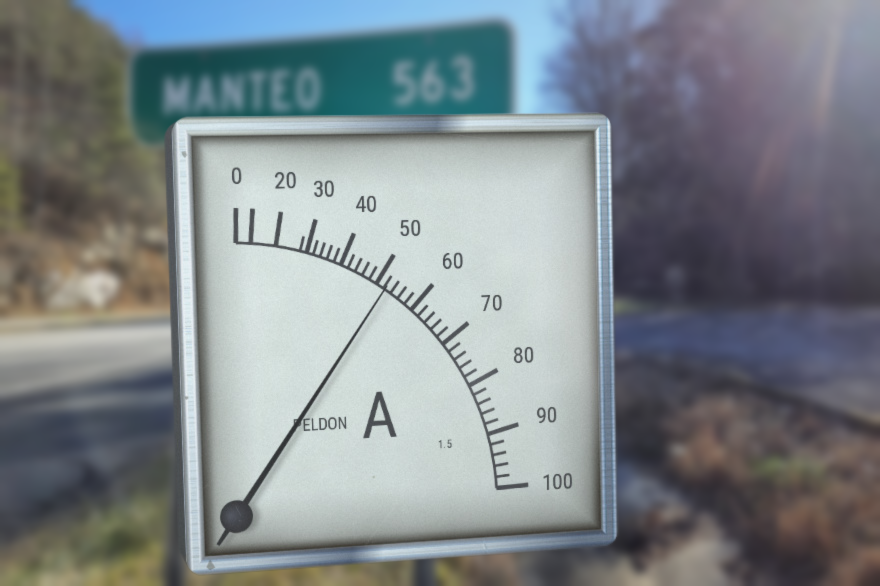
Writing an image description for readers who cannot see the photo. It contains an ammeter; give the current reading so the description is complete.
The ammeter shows 52 A
